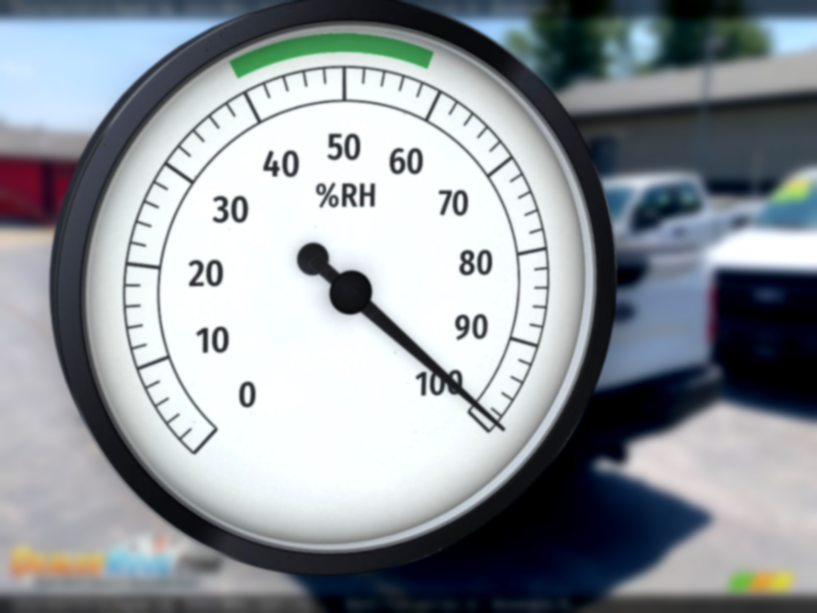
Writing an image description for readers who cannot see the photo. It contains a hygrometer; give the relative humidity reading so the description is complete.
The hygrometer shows 99 %
